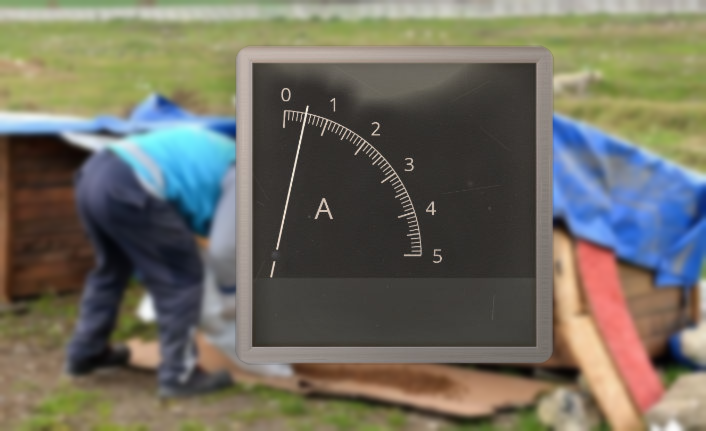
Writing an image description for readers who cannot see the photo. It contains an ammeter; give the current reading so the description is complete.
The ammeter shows 0.5 A
